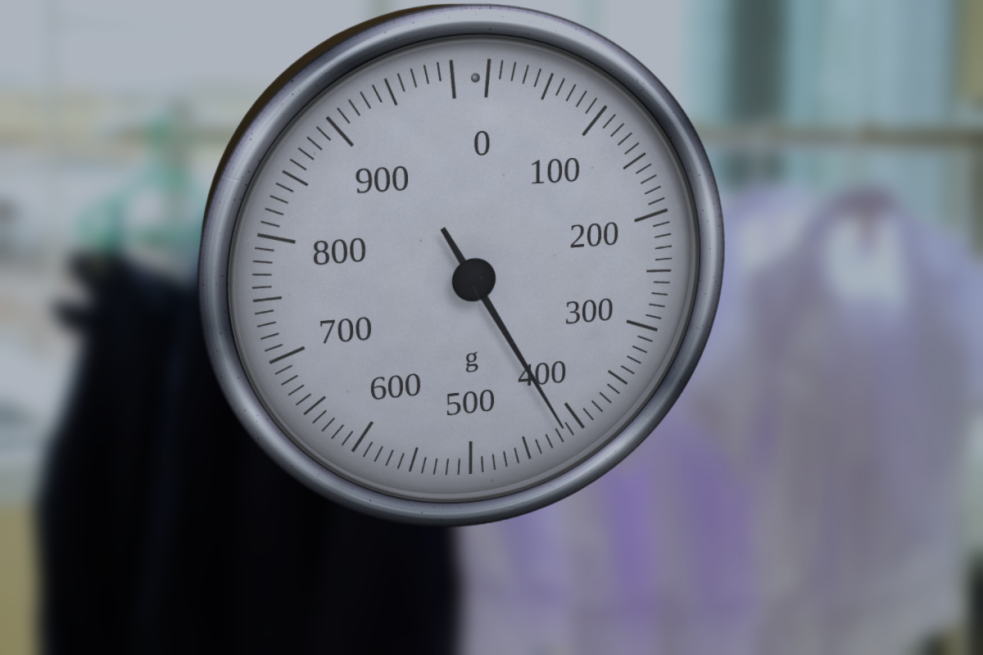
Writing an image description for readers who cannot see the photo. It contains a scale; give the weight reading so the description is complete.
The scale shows 415 g
